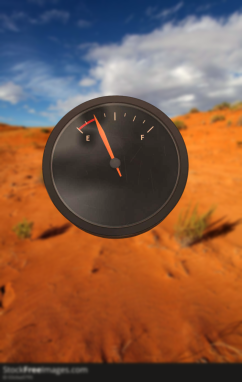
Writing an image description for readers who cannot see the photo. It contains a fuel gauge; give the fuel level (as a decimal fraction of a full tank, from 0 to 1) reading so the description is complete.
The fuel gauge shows 0.25
